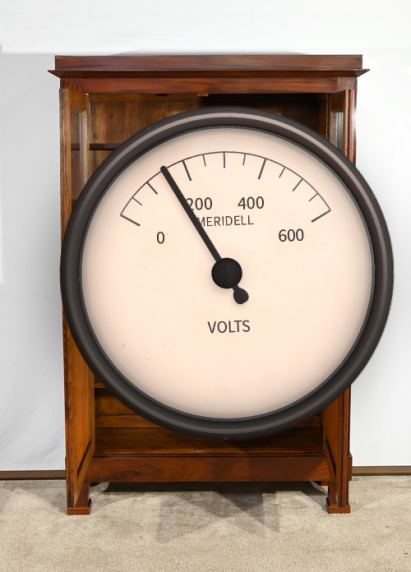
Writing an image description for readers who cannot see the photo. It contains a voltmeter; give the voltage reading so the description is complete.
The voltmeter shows 150 V
